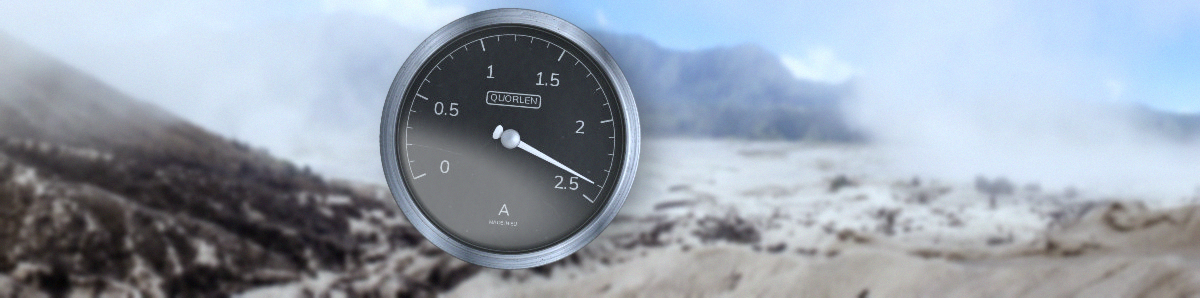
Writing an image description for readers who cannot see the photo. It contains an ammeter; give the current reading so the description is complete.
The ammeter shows 2.4 A
